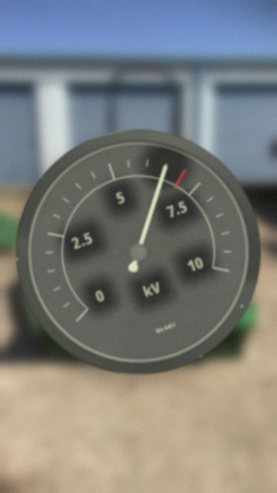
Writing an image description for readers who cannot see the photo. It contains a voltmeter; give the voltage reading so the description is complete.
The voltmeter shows 6.5 kV
